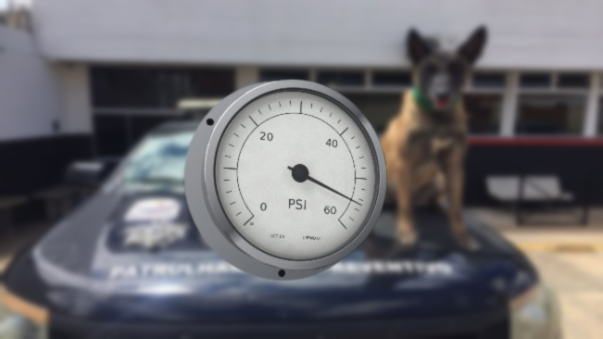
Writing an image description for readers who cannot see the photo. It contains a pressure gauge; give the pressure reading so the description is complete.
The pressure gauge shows 55 psi
